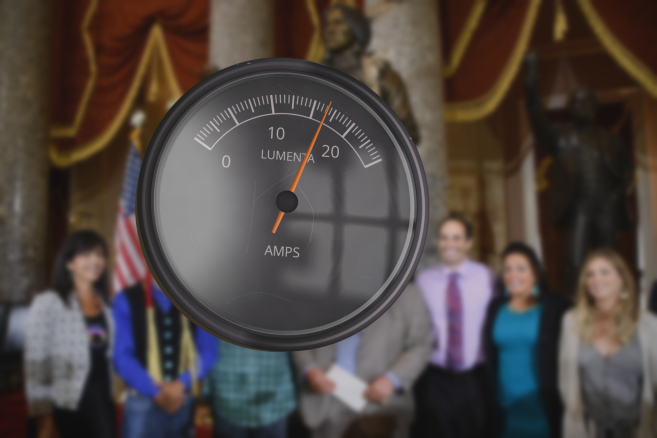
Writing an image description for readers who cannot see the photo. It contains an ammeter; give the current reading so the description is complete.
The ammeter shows 16.5 A
